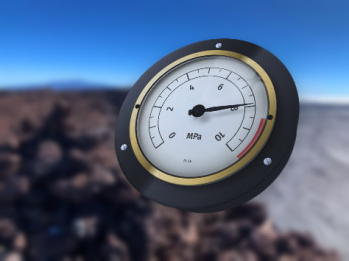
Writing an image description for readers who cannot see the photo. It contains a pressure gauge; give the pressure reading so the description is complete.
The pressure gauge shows 8 MPa
